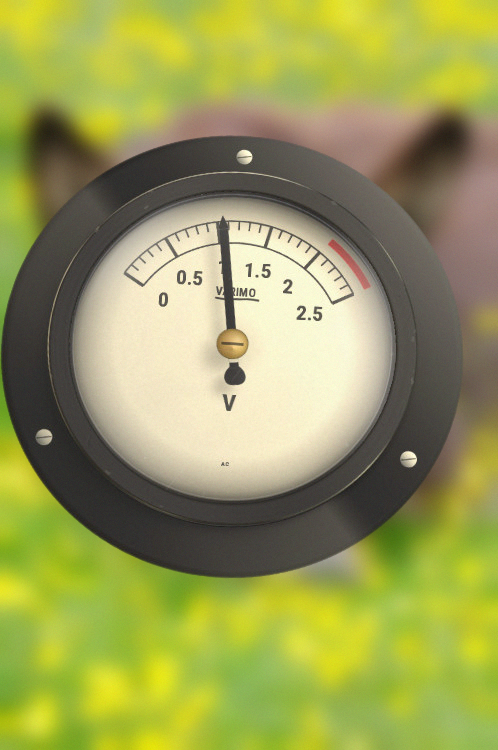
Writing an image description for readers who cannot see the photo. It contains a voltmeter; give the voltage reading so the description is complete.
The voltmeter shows 1.05 V
